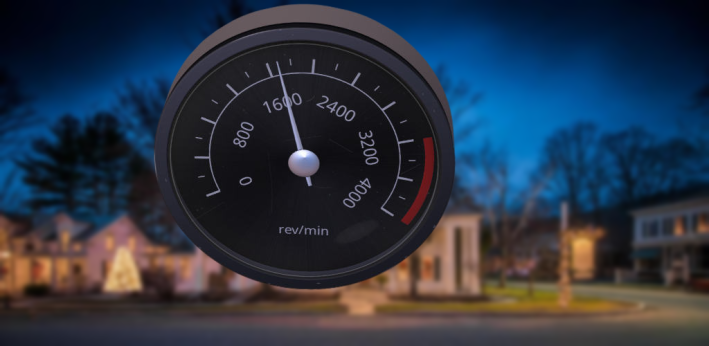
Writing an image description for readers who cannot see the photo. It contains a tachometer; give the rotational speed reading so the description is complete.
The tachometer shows 1700 rpm
